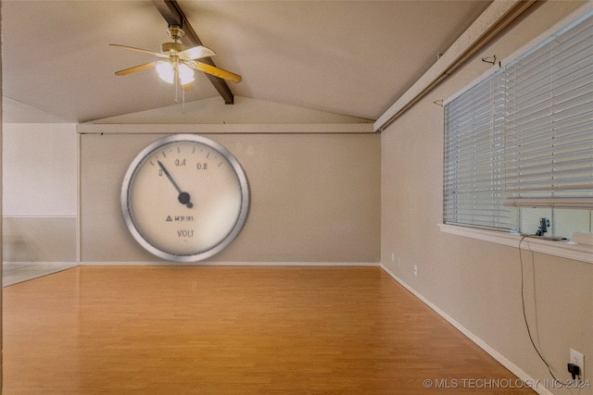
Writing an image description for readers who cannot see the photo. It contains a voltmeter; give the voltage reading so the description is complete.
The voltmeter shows 0.1 V
